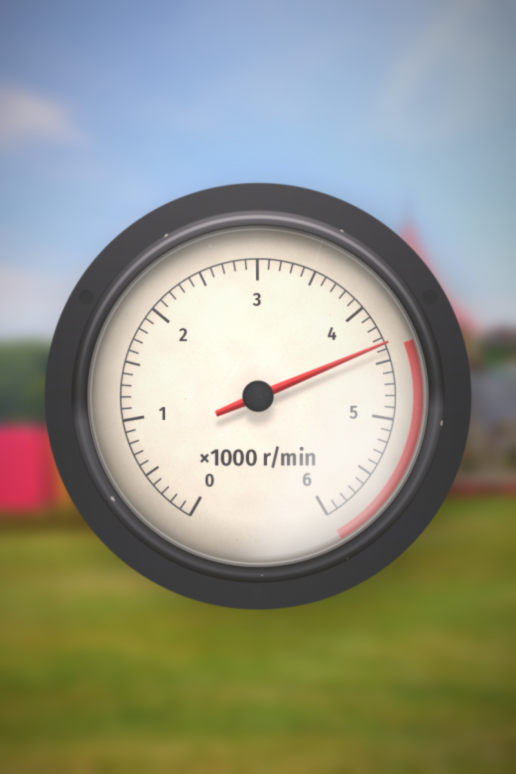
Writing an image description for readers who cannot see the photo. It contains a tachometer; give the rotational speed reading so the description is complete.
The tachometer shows 4350 rpm
